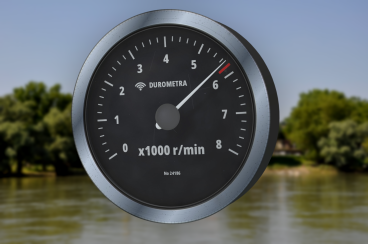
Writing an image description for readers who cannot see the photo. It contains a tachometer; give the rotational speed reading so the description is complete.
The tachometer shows 5700 rpm
